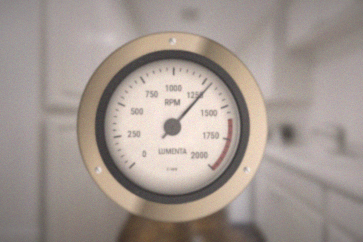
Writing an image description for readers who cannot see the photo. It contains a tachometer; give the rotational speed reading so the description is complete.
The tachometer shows 1300 rpm
